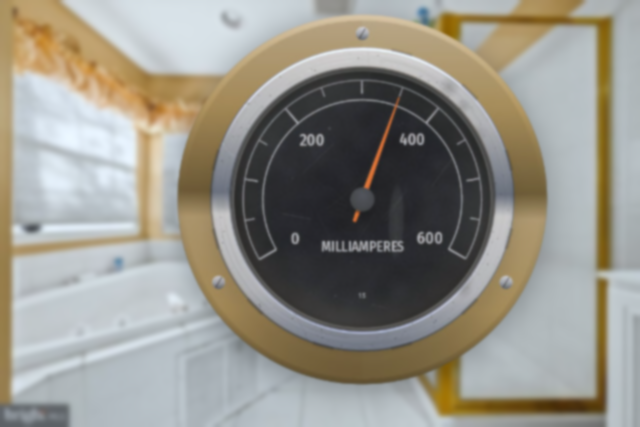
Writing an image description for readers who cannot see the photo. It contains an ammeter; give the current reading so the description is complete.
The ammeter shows 350 mA
